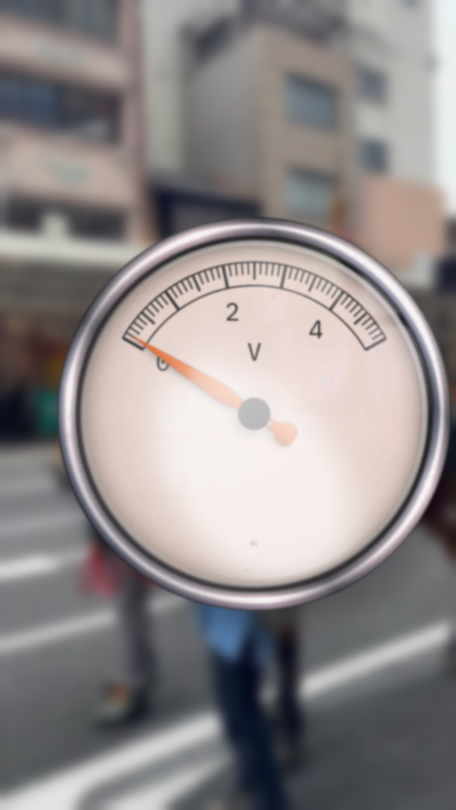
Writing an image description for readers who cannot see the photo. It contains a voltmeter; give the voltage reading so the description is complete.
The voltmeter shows 0.1 V
